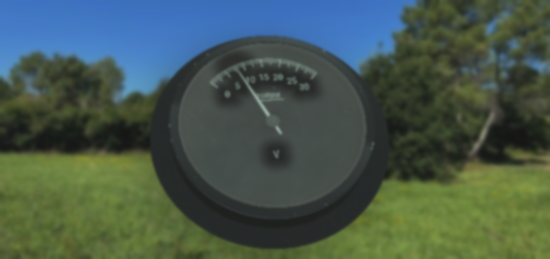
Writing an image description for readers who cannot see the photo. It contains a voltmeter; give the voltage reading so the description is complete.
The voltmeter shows 7.5 V
